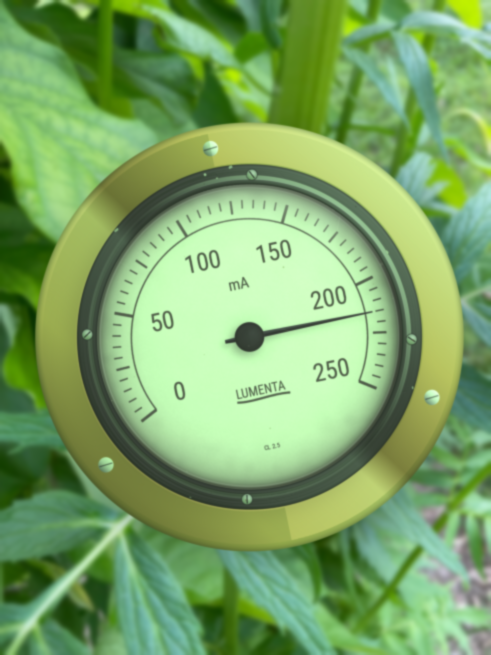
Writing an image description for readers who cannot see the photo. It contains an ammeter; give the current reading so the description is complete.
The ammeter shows 215 mA
